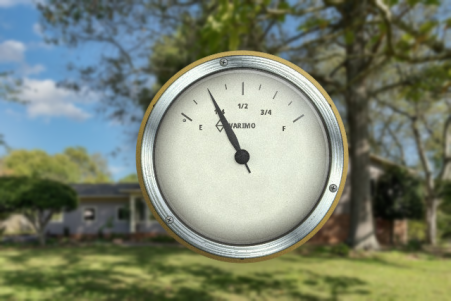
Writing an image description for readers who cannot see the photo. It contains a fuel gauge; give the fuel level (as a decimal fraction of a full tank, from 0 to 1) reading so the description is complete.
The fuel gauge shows 0.25
